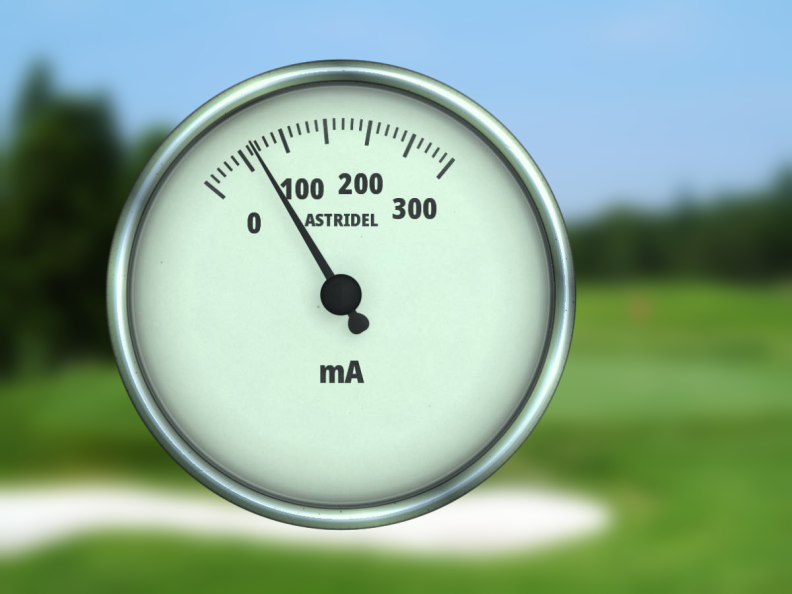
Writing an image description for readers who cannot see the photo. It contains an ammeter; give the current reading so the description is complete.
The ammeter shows 65 mA
